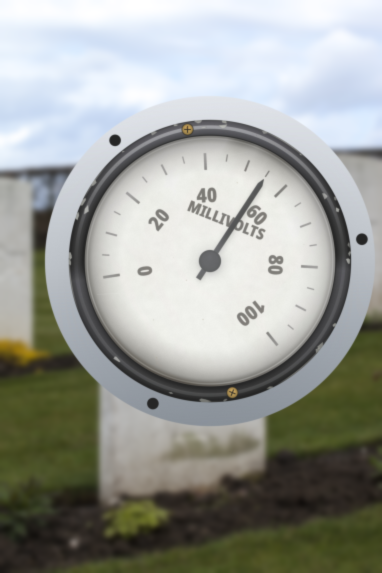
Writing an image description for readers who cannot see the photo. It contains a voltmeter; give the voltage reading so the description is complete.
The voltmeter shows 55 mV
